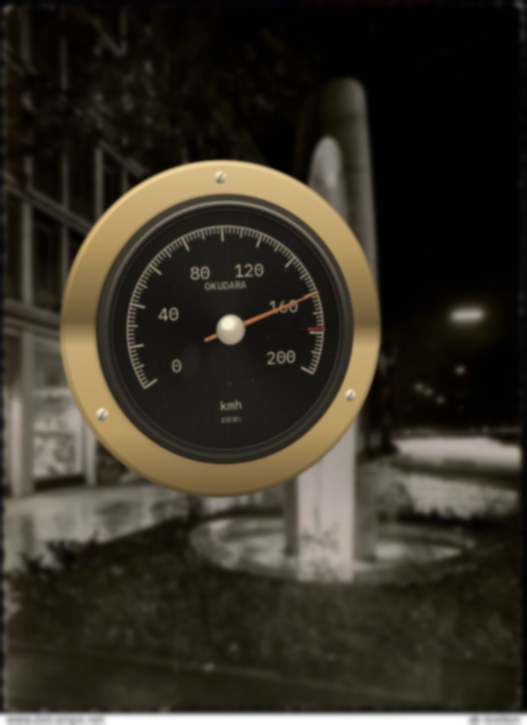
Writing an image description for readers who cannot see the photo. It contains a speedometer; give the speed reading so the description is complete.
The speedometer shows 160 km/h
